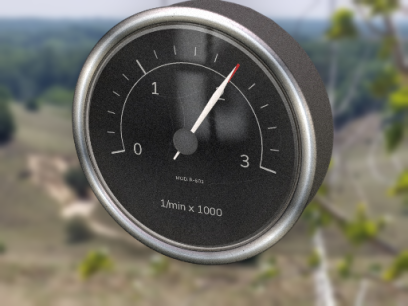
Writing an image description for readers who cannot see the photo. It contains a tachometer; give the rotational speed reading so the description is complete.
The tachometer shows 2000 rpm
